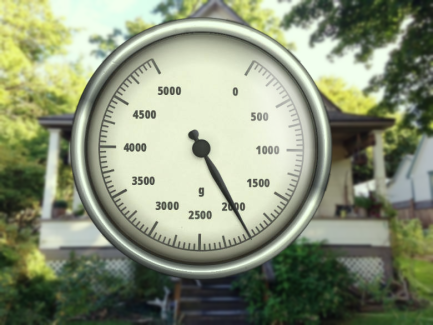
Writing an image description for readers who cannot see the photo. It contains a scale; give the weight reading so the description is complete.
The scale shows 2000 g
